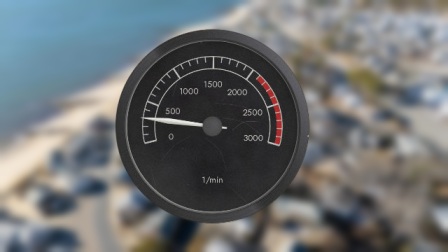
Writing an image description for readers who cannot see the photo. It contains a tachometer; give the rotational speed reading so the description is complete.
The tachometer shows 300 rpm
